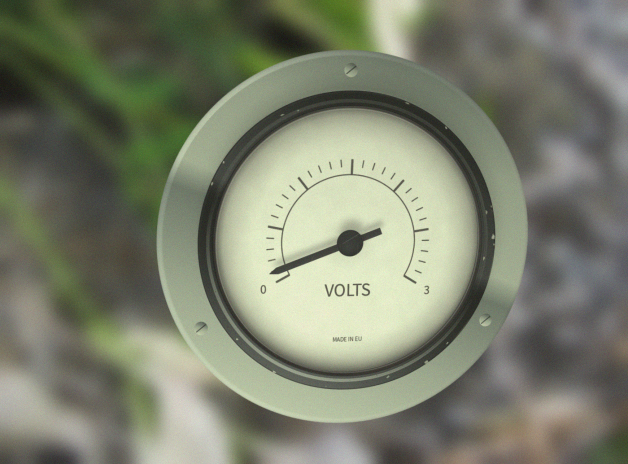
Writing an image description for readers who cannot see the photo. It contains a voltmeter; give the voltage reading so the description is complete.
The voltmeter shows 0.1 V
